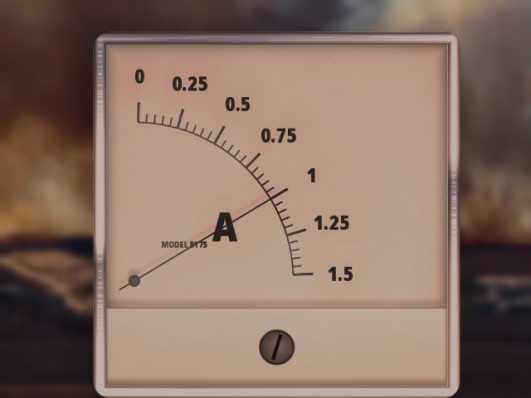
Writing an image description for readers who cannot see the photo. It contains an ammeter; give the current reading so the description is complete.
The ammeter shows 1 A
